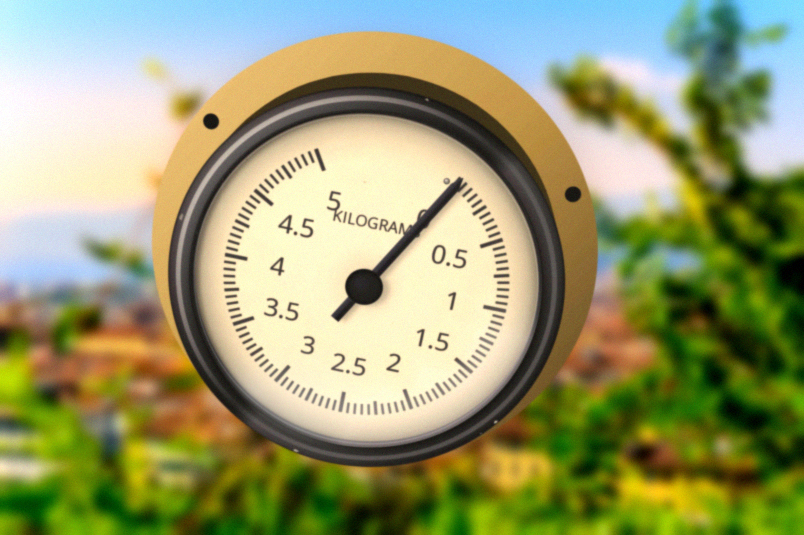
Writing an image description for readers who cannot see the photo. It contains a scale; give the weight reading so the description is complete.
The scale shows 0 kg
